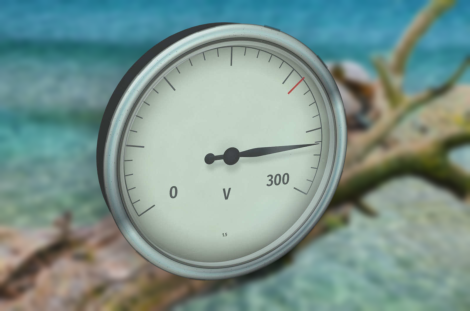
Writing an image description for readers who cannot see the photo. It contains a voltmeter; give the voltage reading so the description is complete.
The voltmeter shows 260 V
